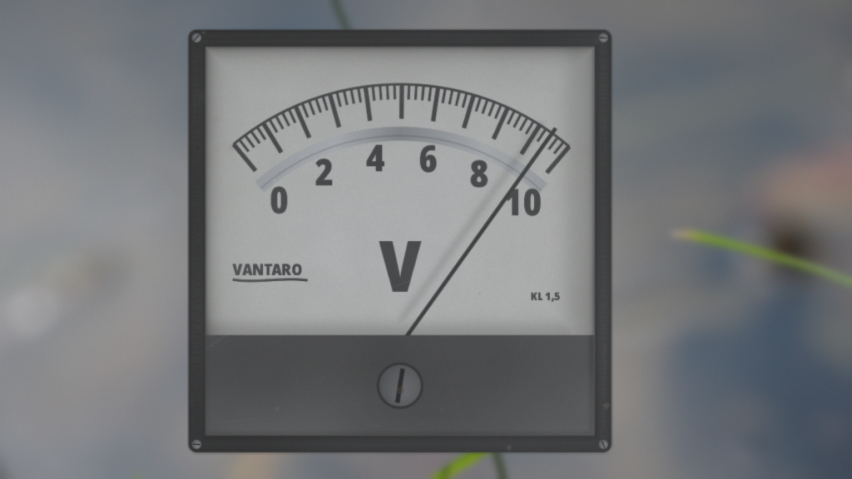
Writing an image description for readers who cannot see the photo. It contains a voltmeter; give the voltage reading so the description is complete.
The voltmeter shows 9.4 V
